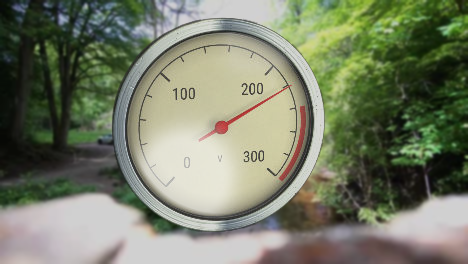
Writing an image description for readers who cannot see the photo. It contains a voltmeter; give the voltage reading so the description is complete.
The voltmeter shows 220 V
